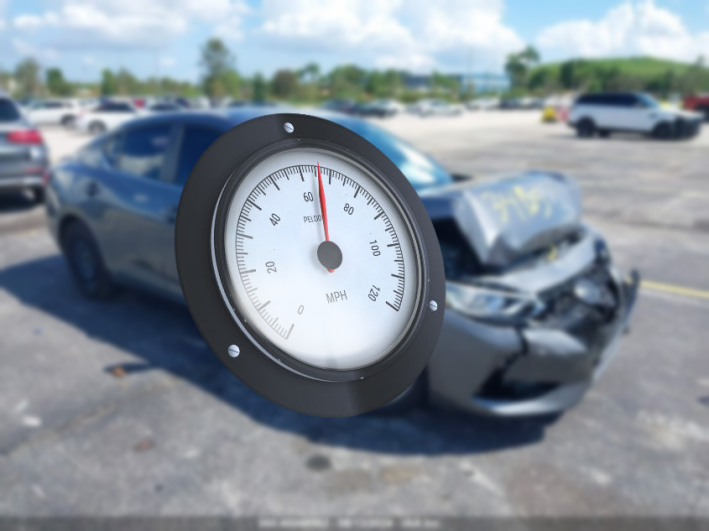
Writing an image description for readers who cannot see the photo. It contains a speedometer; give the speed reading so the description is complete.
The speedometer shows 65 mph
